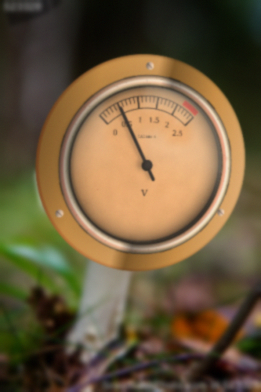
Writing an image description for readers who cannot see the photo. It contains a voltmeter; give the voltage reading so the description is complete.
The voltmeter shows 0.5 V
